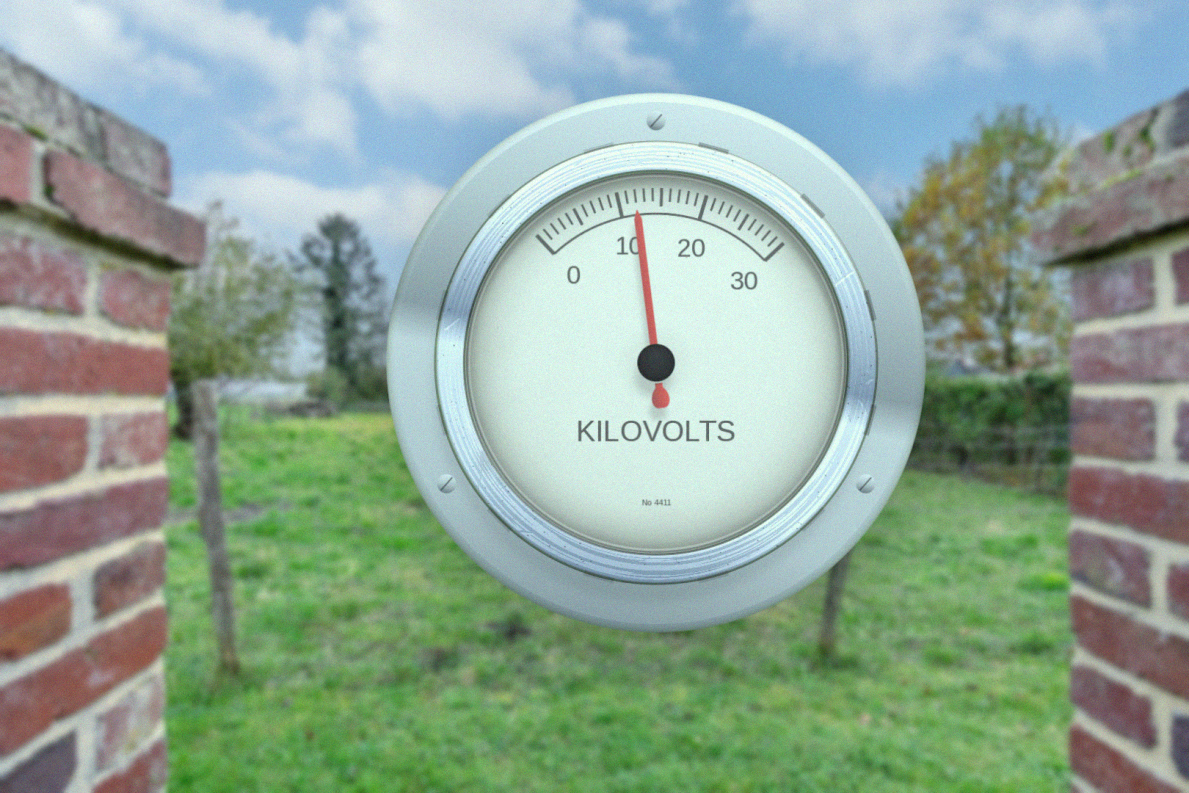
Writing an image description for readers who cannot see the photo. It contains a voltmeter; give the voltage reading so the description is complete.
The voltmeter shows 12 kV
